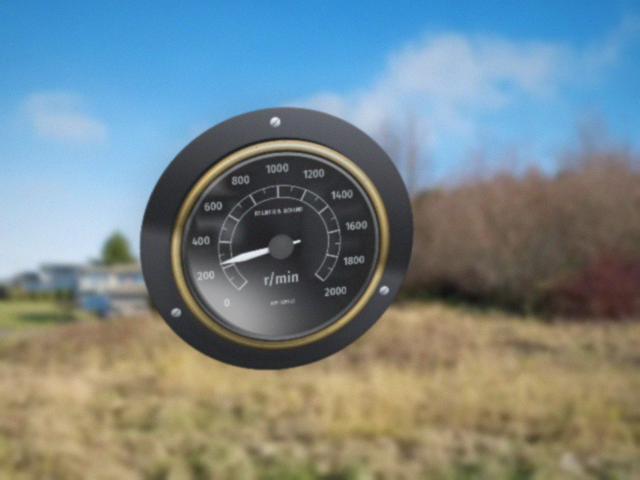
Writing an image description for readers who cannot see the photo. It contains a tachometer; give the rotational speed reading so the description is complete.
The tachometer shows 250 rpm
